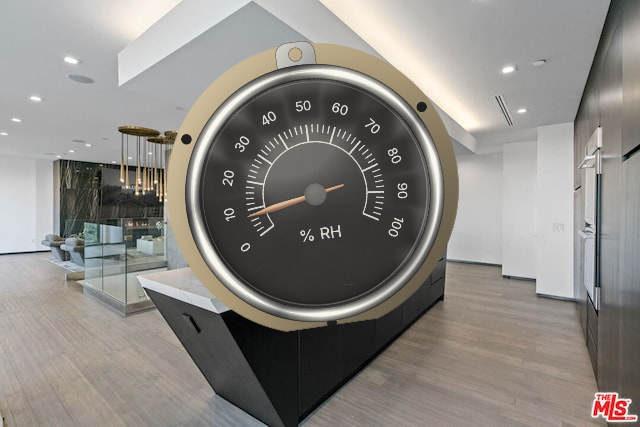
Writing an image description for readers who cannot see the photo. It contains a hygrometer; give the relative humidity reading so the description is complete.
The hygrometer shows 8 %
